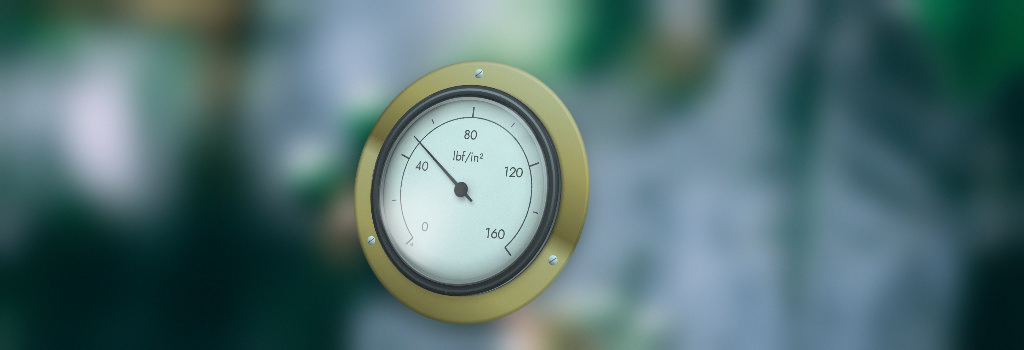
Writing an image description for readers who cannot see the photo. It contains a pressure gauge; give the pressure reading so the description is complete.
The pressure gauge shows 50 psi
